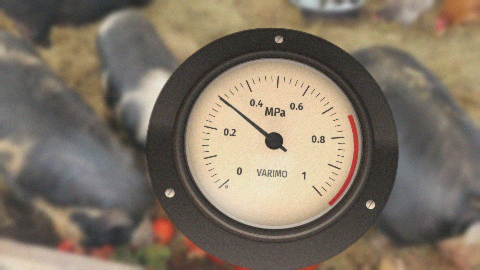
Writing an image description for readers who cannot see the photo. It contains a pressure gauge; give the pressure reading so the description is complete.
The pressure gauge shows 0.3 MPa
